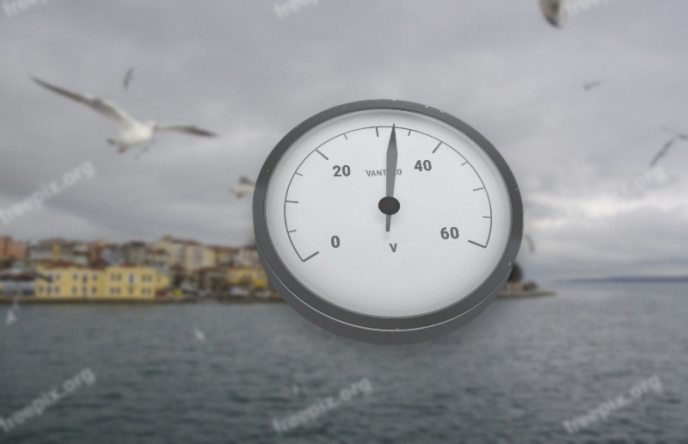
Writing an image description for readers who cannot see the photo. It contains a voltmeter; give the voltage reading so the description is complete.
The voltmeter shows 32.5 V
